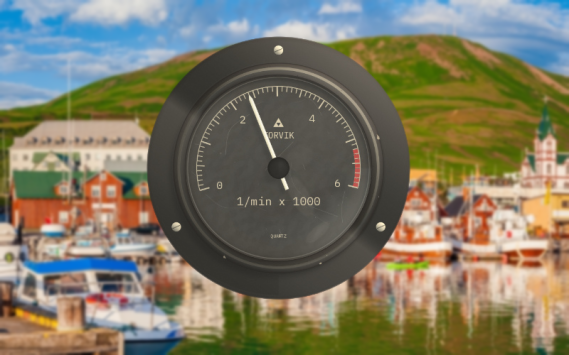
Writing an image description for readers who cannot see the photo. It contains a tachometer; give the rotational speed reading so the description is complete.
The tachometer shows 2400 rpm
